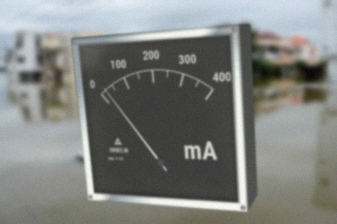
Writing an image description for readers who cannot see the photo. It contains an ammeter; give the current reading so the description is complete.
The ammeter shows 25 mA
